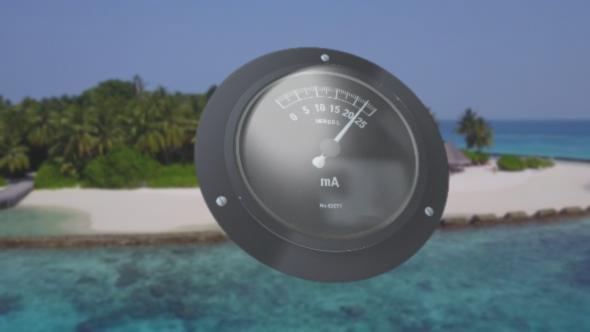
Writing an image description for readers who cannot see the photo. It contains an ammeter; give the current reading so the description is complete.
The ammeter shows 22.5 mA
